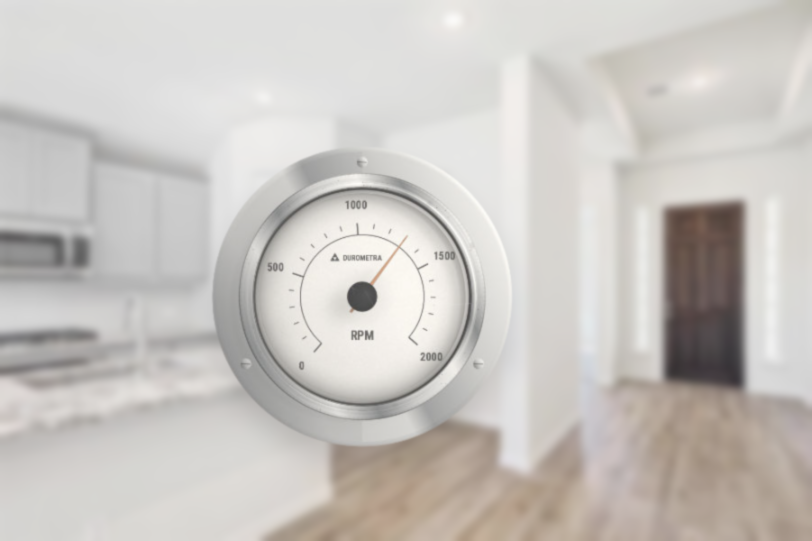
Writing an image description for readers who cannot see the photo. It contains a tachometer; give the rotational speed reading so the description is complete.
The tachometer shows 1300 rpm
